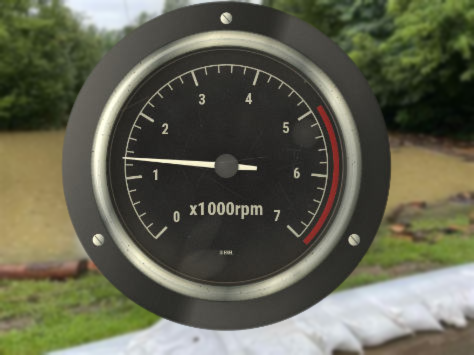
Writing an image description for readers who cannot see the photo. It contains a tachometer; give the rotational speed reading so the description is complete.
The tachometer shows 1300 rpm
